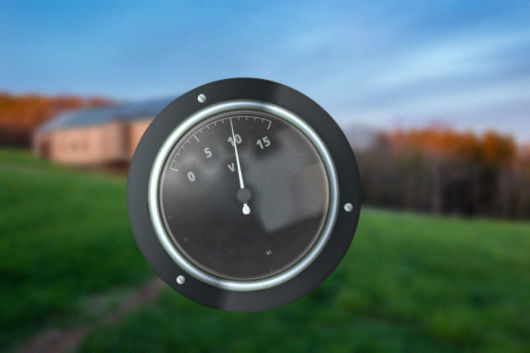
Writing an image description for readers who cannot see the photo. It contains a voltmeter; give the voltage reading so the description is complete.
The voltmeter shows 10 V
